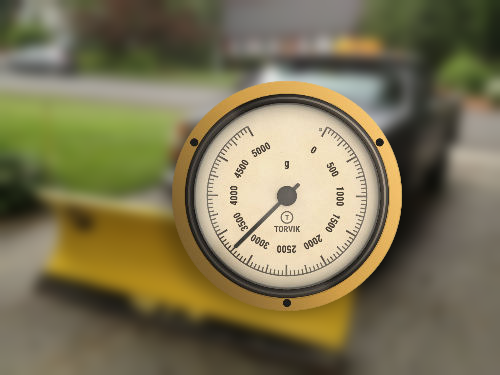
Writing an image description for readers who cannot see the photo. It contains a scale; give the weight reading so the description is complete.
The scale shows 3250 g
